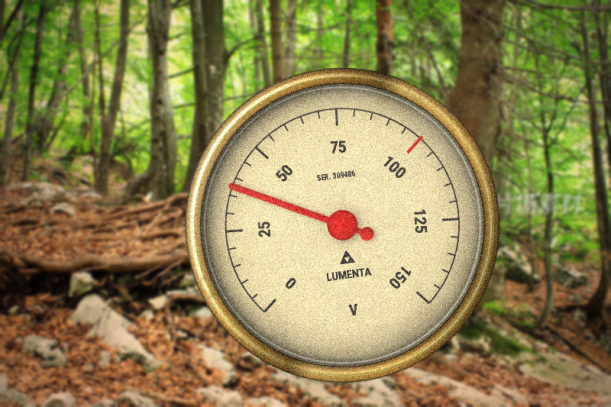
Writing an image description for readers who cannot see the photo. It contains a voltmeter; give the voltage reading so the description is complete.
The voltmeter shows 37.5 V
